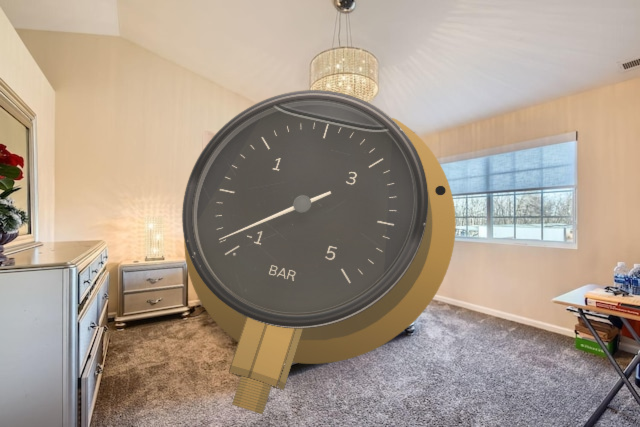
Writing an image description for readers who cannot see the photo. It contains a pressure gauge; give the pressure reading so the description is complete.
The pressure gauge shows -0.8 bar
